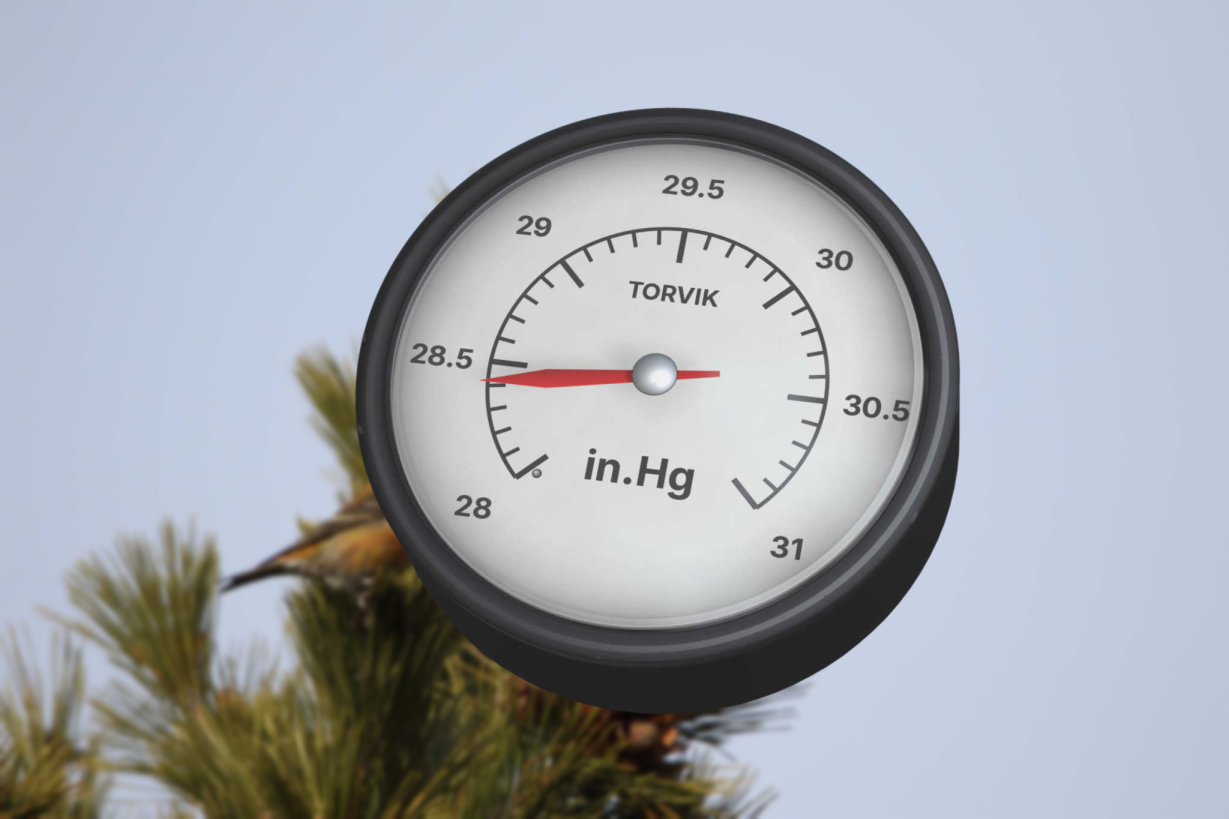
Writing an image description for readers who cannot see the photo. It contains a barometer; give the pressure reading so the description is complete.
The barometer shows 28.4 inHg
